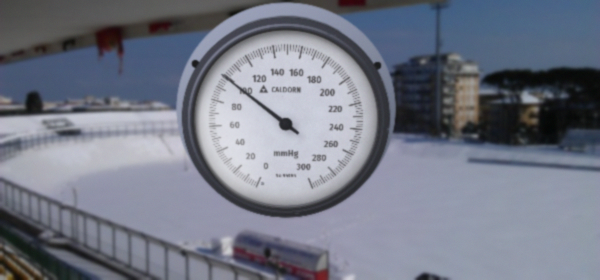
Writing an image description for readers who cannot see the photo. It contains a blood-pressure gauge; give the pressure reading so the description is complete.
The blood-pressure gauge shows 100 mmHg
